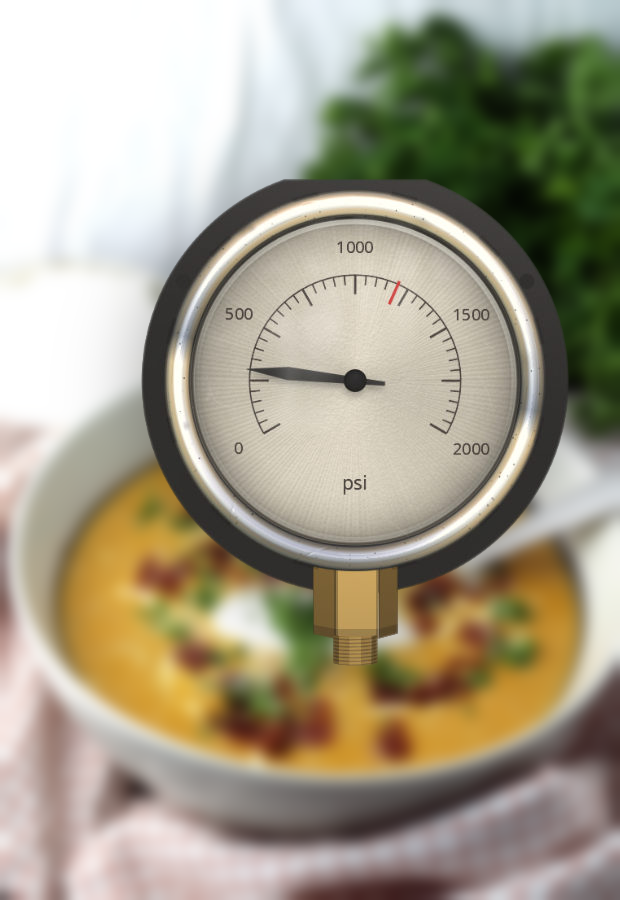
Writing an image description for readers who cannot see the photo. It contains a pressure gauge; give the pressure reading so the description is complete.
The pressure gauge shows 300 psi
